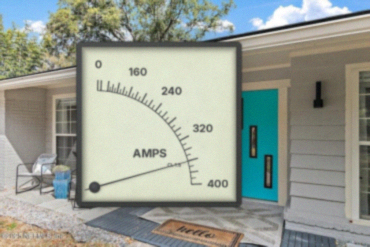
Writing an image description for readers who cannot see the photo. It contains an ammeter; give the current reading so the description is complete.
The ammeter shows 360 A
